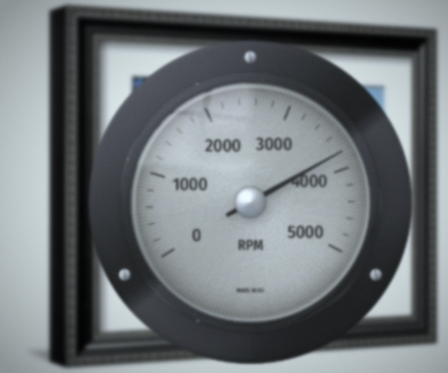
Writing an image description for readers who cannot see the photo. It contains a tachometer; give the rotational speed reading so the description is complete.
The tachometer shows 3800 rpm
